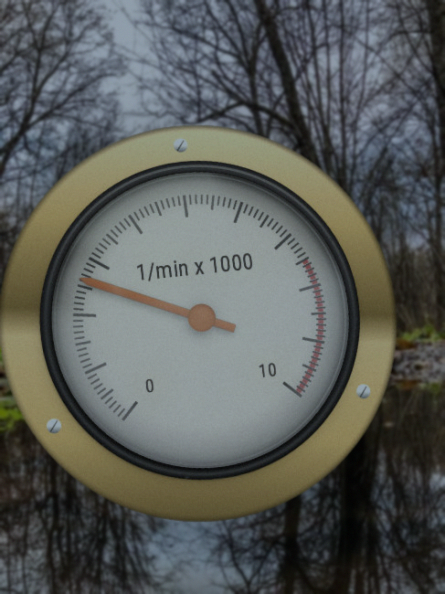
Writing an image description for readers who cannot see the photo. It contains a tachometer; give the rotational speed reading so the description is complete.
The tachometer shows 2600 rpm
